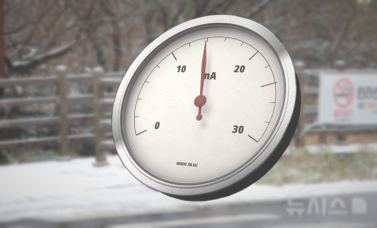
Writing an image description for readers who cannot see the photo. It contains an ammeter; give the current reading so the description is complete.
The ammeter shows 14 mA
